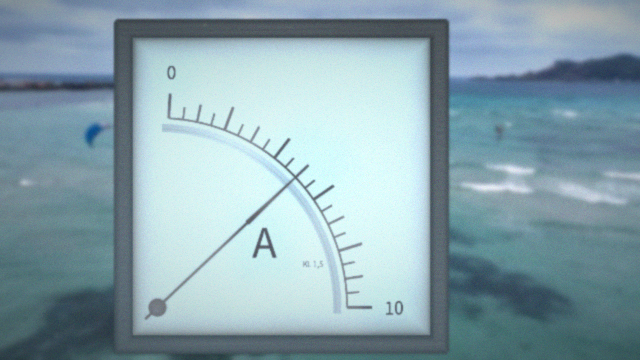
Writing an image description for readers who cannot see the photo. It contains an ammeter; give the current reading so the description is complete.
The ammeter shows 5 A
